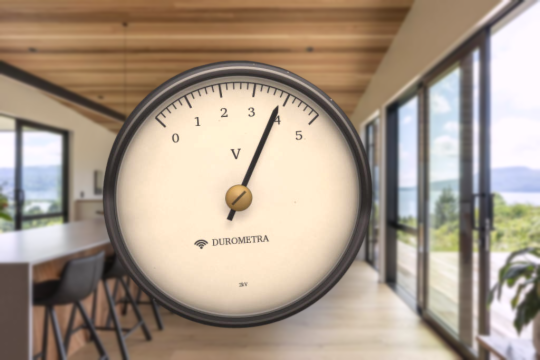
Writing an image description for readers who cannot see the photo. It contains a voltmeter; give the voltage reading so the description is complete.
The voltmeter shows 3.8 V
